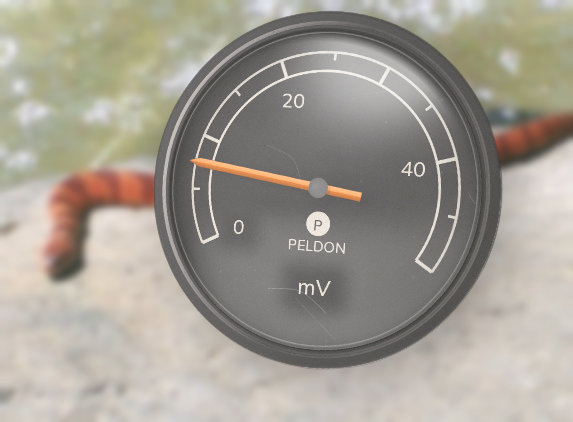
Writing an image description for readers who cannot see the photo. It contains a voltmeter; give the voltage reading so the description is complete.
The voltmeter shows 7.5 mV
